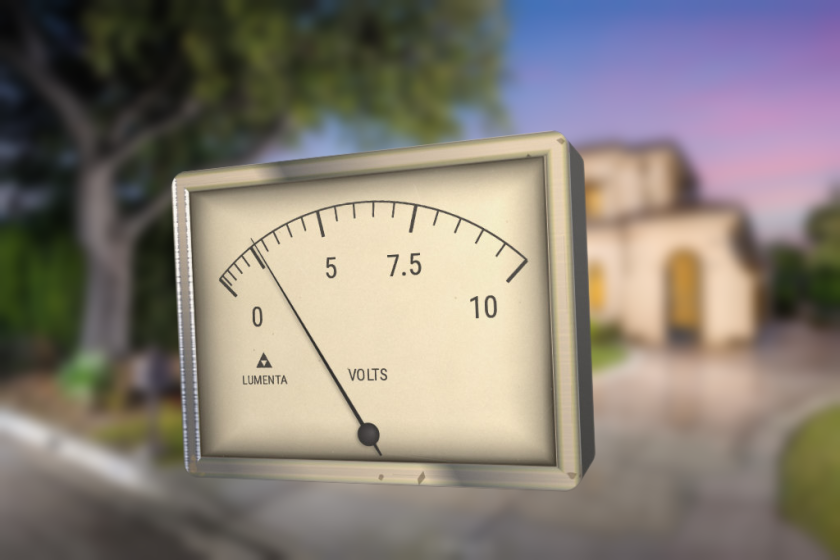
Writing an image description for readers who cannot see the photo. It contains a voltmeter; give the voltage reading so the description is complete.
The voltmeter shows 2.75 V
